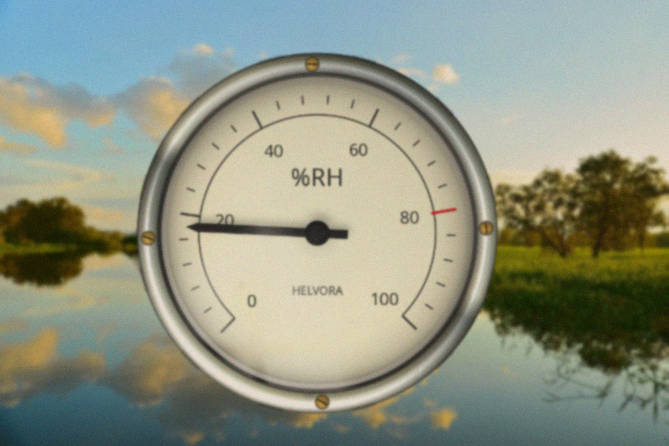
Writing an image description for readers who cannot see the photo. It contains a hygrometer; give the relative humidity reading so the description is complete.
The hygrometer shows 18 %
